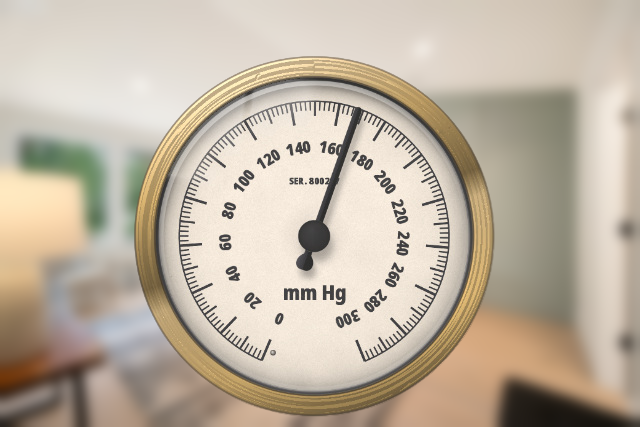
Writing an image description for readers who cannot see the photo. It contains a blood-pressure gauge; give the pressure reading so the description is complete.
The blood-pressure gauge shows 168 mmHg
